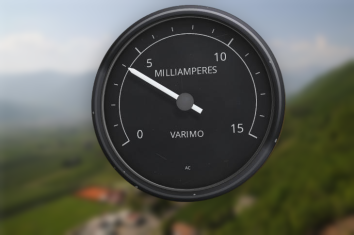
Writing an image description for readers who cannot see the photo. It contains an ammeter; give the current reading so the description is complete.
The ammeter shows 4 mA
